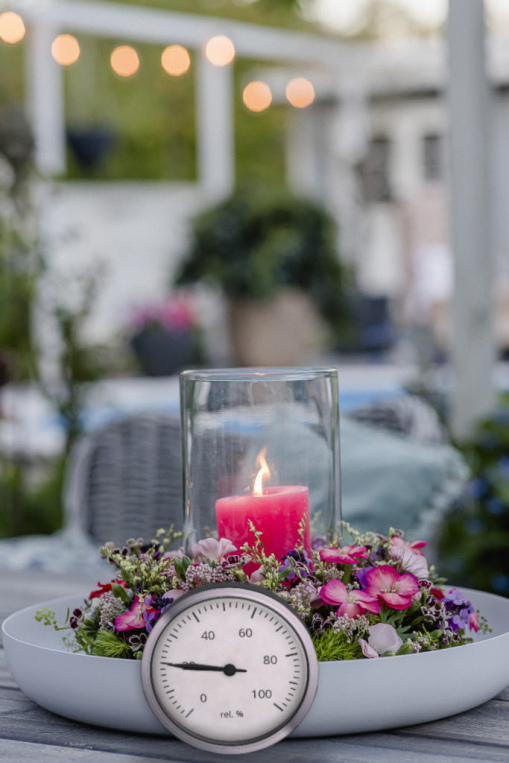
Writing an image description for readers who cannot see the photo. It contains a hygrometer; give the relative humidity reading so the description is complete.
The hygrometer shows 20 %
